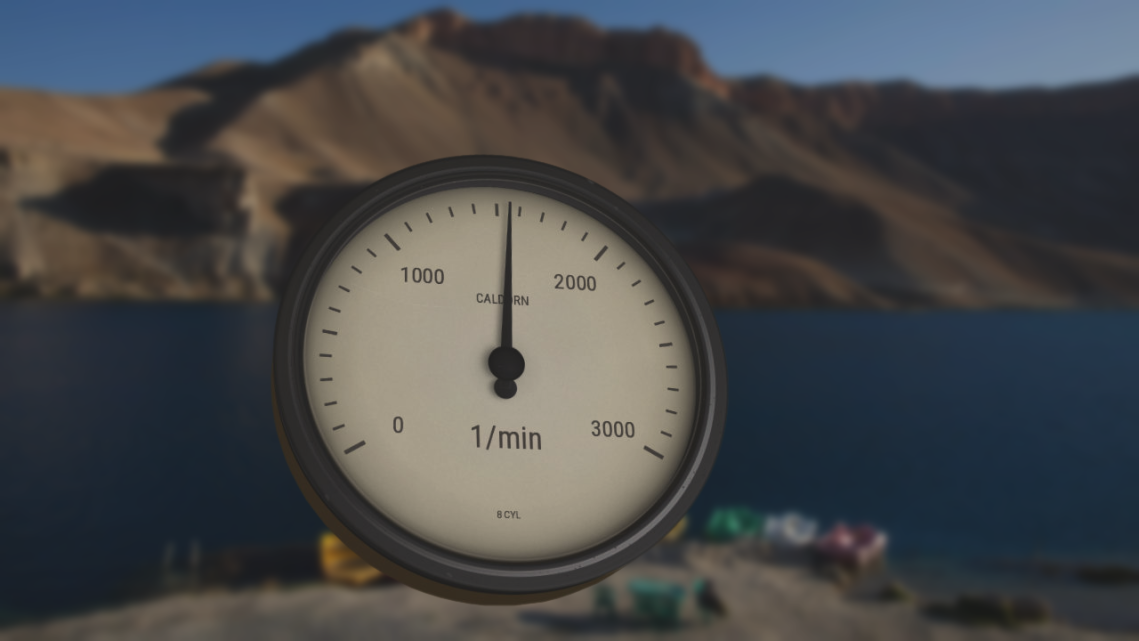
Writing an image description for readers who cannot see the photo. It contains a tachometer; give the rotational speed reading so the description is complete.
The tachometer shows 1550 rpm
